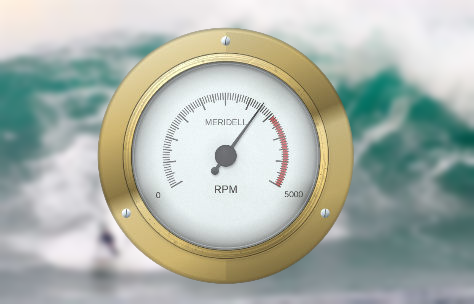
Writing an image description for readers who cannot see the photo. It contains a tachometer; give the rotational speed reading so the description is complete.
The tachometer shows 3250 rpm
